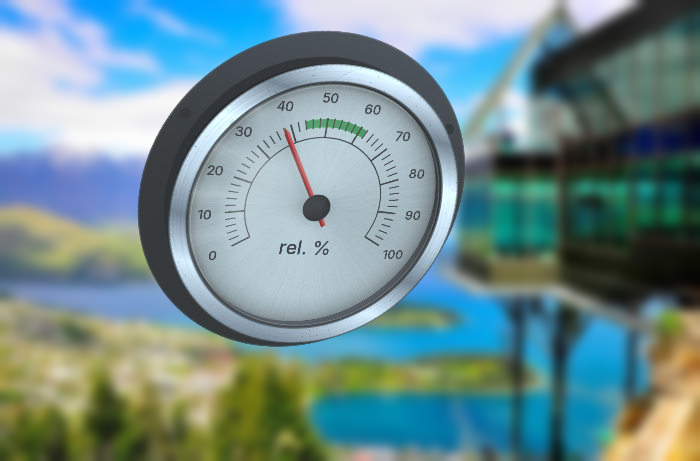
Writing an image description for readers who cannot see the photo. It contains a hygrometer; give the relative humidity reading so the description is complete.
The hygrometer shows 38 %
